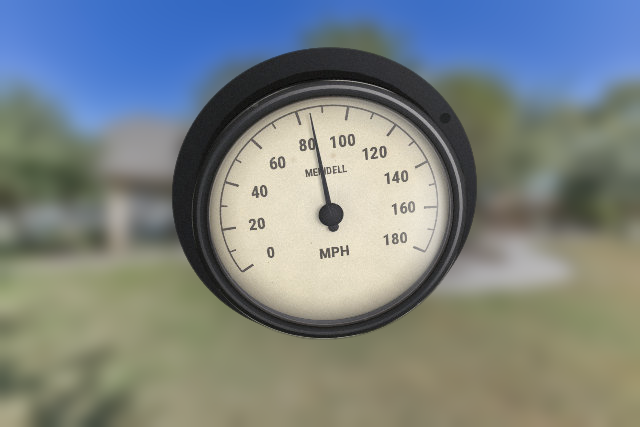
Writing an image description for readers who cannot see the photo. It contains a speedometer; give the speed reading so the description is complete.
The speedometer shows 85 mph
